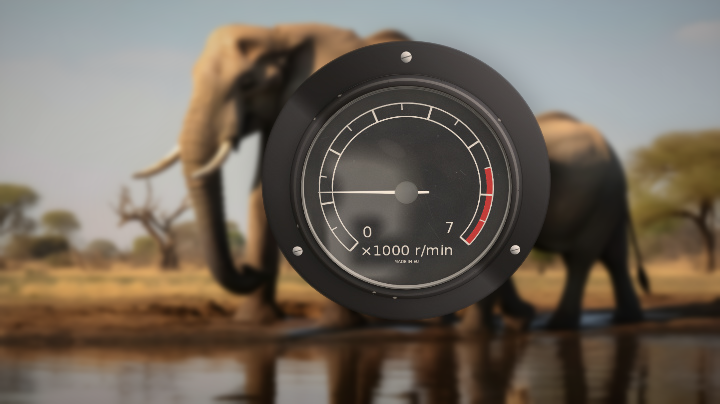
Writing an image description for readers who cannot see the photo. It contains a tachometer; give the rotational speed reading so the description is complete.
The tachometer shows 1250 rpm
